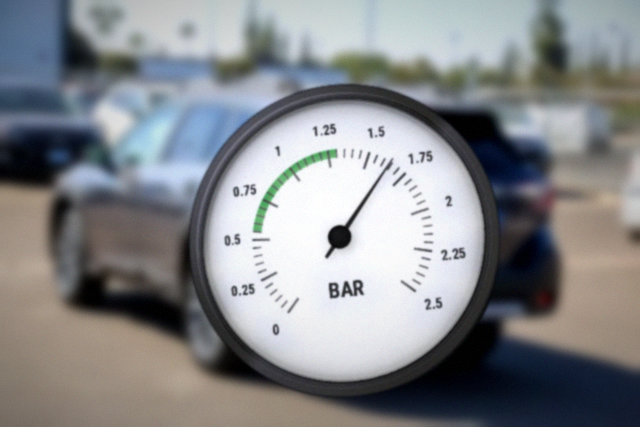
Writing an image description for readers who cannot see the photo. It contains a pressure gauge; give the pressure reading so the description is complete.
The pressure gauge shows 1.65 bar
